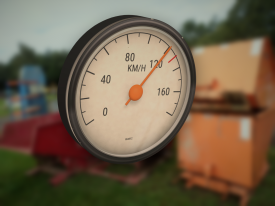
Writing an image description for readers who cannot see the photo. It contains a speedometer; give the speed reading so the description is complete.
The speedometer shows 120 km/h
